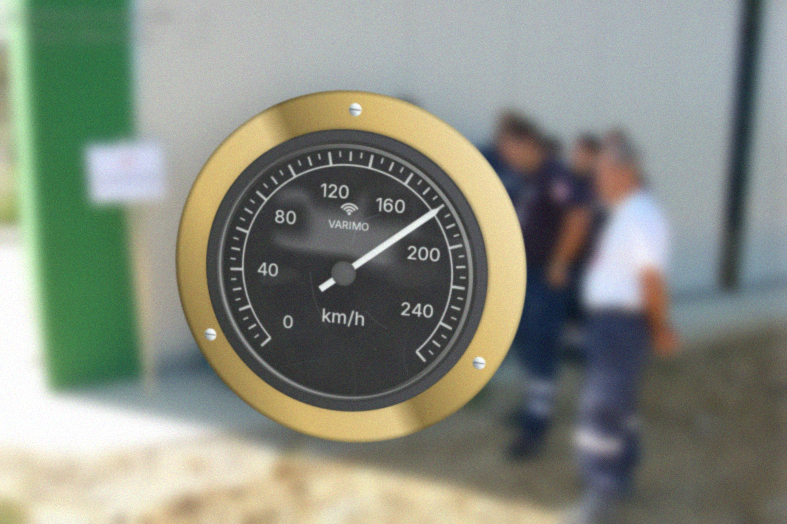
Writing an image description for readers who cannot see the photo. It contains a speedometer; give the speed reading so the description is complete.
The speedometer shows 180 km/h
